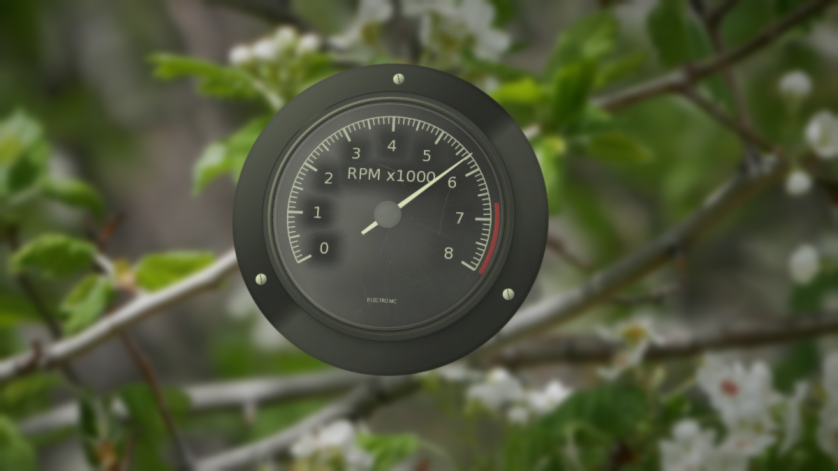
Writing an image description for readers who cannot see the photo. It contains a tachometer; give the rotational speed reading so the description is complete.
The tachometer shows 5700 rpm
